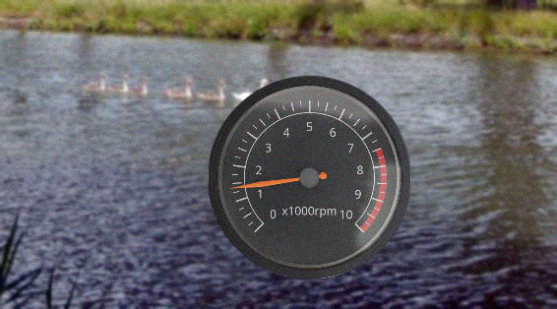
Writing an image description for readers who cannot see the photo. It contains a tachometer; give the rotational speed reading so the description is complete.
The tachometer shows 1375 rpm
